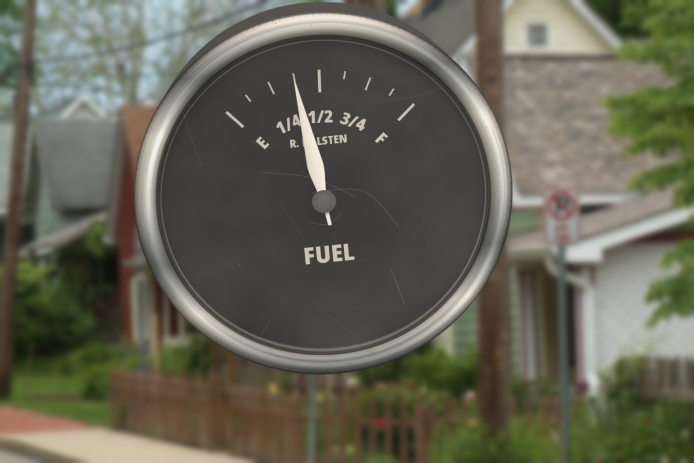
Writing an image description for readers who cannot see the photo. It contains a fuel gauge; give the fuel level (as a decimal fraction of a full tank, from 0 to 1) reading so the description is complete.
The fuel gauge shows 0.375
